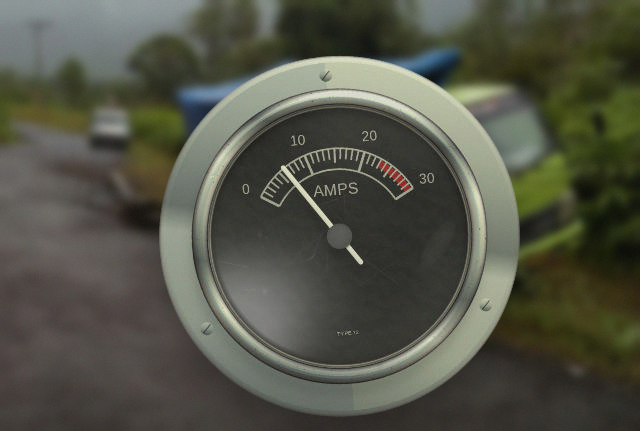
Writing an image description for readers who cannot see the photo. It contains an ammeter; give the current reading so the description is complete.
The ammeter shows 6 A
